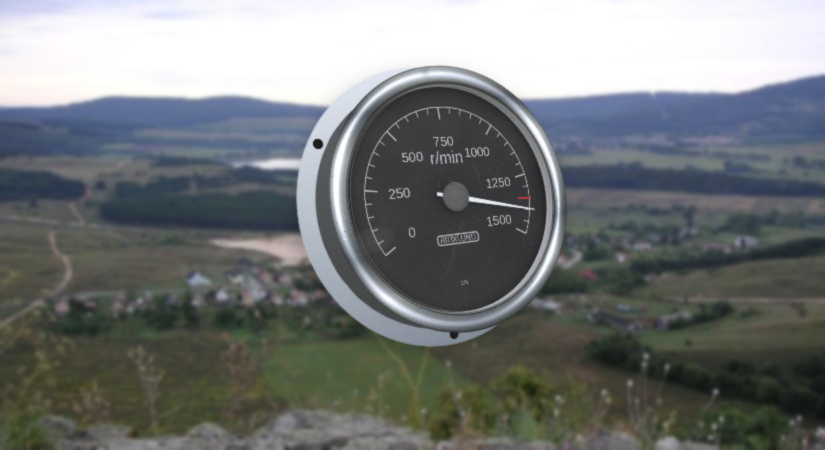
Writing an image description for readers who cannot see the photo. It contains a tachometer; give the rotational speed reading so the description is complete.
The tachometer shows 1400 rpm
